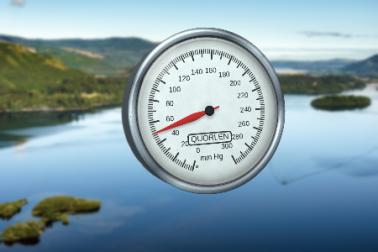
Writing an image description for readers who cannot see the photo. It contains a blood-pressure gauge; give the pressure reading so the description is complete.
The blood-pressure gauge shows 50 mmHg
